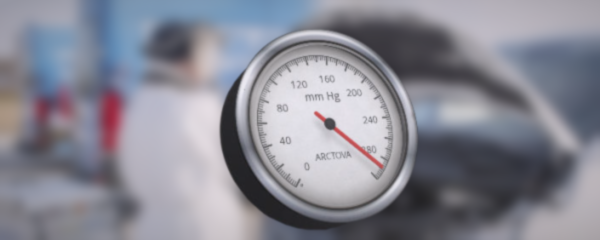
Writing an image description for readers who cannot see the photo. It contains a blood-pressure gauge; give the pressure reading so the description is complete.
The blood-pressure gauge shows 290 mmHg
